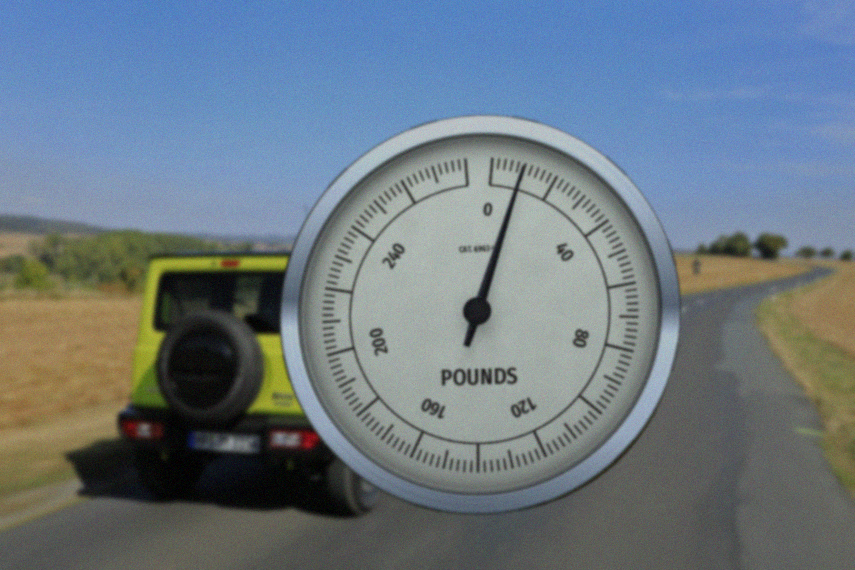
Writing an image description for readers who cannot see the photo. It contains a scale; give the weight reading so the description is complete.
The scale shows 10 lb
